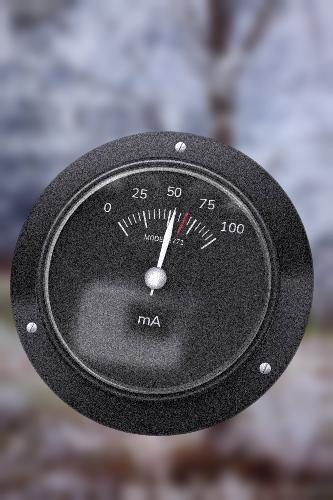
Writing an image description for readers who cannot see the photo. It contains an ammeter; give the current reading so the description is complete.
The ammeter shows 55 mA
